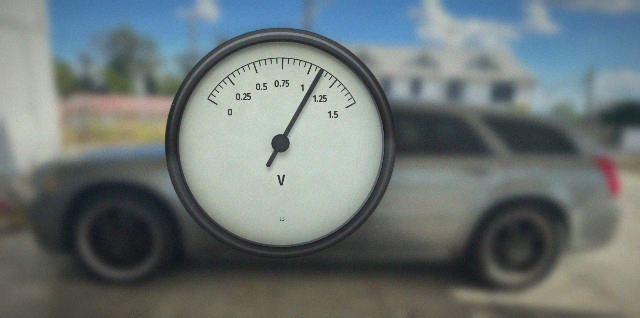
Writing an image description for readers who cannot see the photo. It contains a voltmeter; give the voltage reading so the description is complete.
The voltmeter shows 1.1 V
